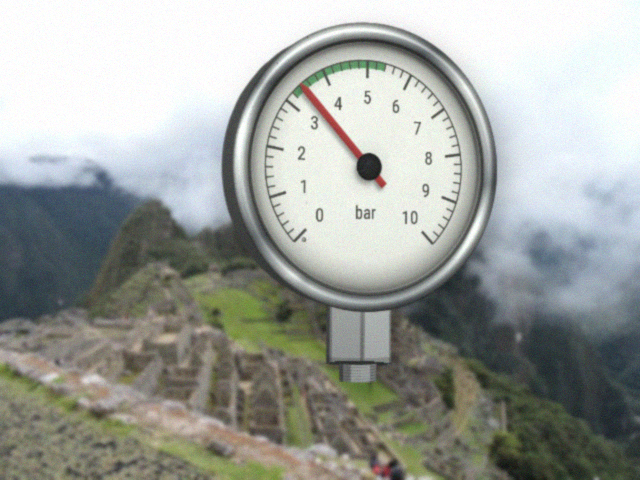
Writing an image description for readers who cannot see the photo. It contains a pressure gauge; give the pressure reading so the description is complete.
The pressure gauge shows 3.4 bar
